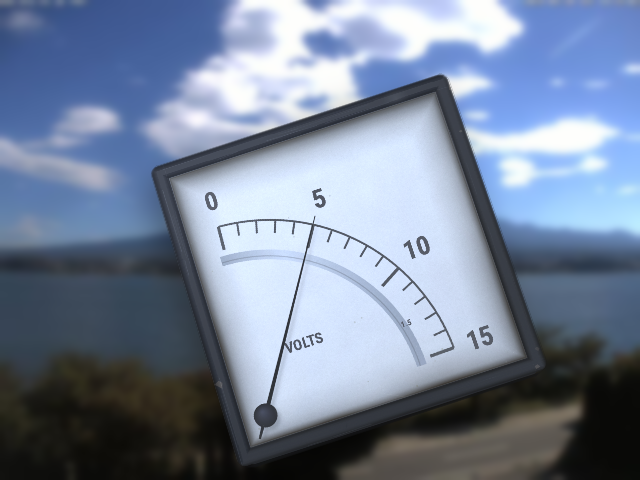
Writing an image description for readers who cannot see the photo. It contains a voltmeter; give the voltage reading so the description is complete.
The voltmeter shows 5 V
